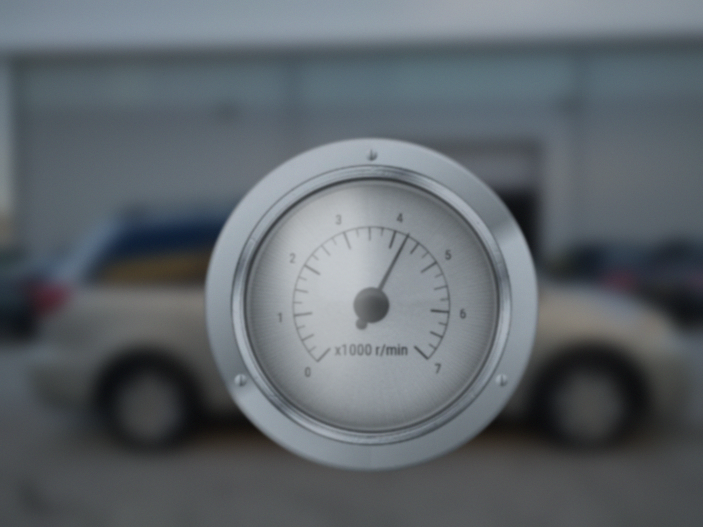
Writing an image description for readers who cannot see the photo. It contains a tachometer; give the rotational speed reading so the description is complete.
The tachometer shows 4250 rpm
